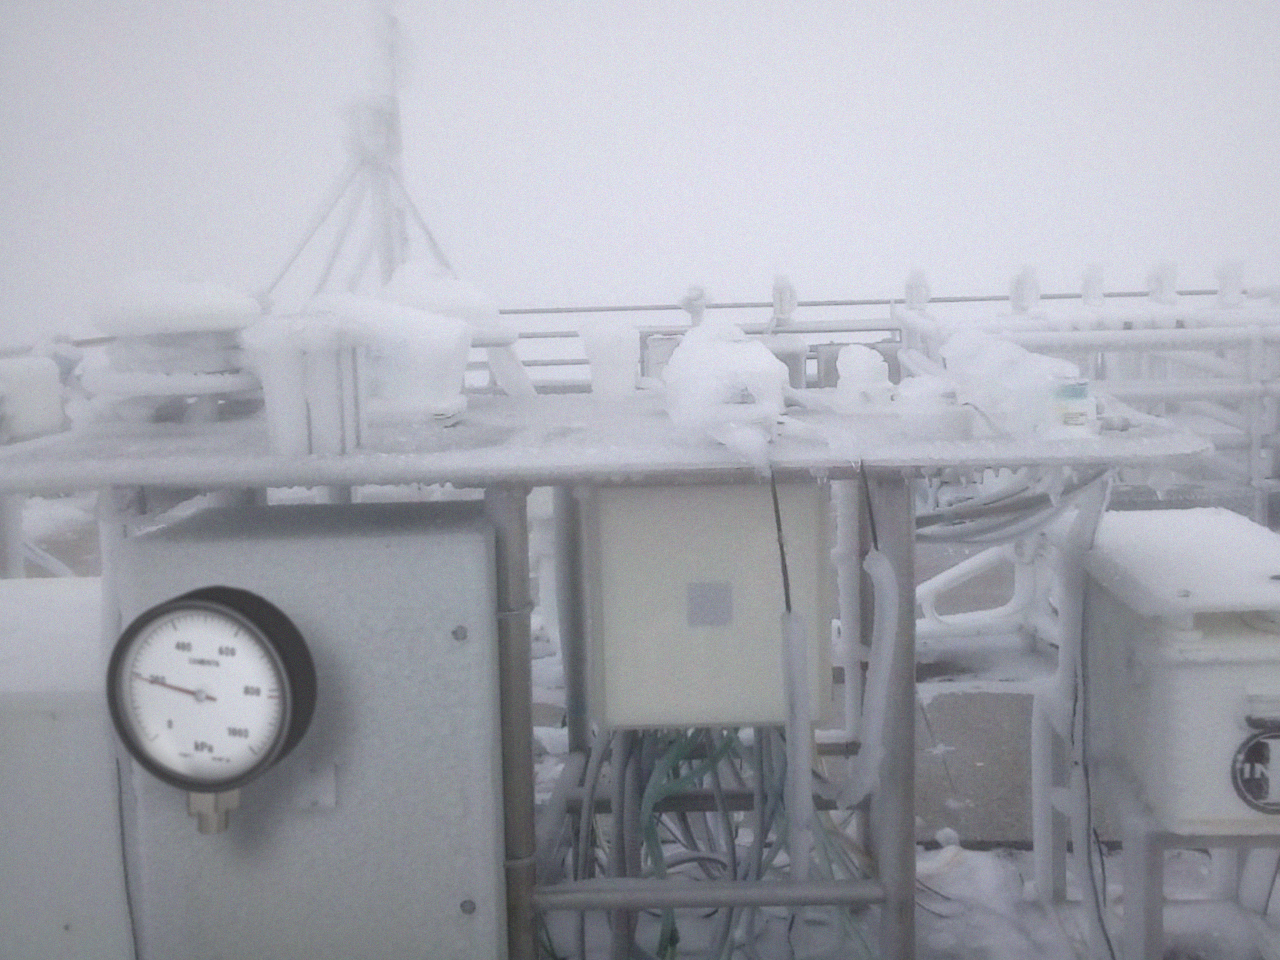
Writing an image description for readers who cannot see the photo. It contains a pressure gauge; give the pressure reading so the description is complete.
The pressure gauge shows 200 kPa
